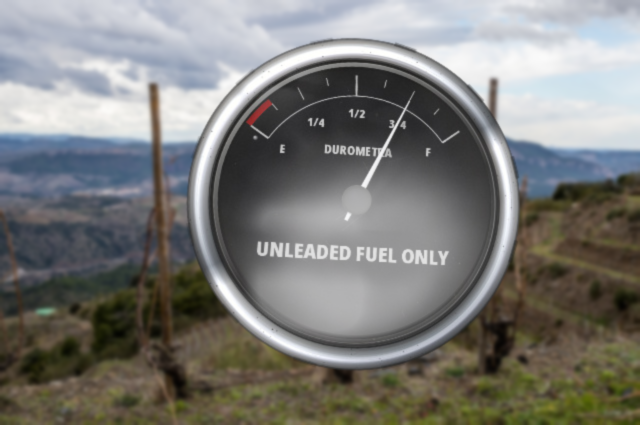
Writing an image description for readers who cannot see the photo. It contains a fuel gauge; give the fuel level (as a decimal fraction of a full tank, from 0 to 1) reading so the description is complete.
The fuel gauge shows 0.75
